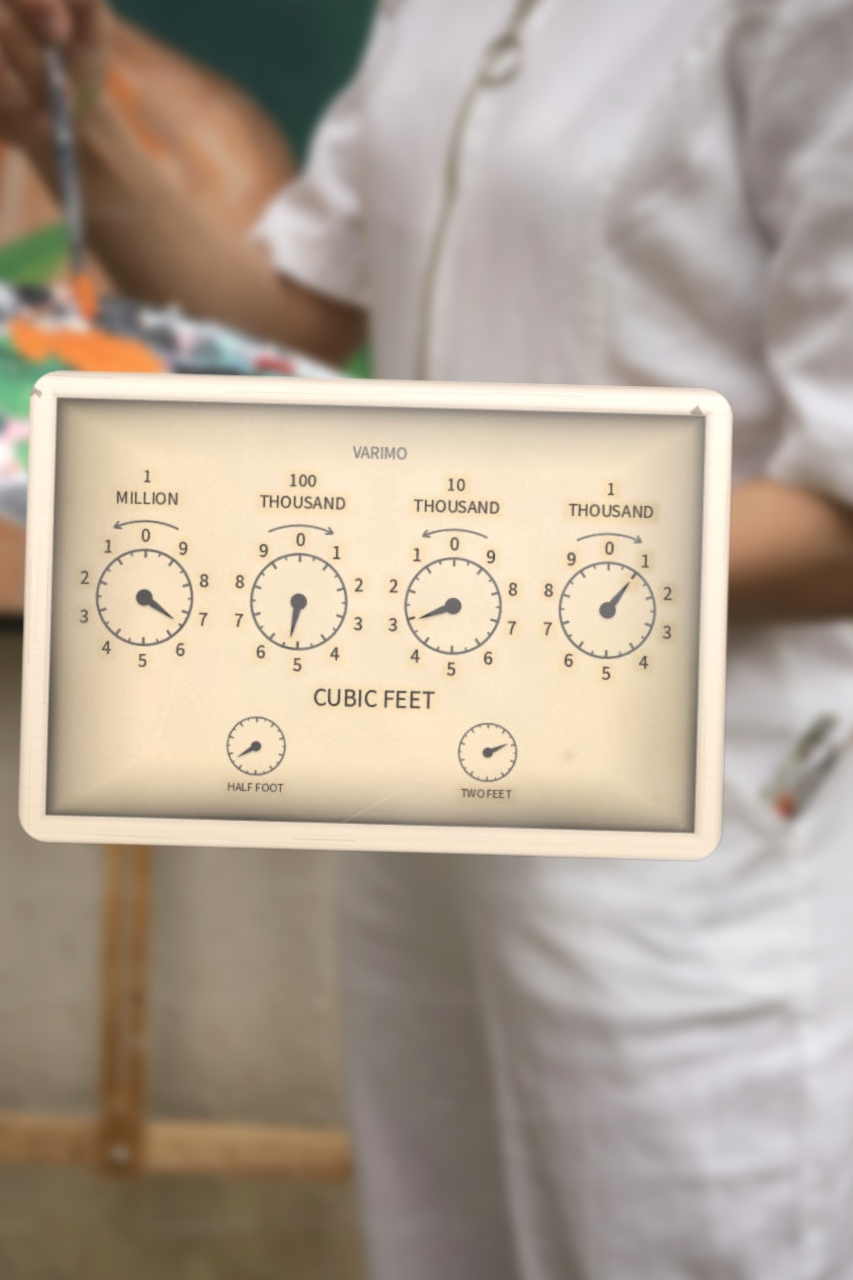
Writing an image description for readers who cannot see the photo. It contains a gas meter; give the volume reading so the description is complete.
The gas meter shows 653100 ft³
